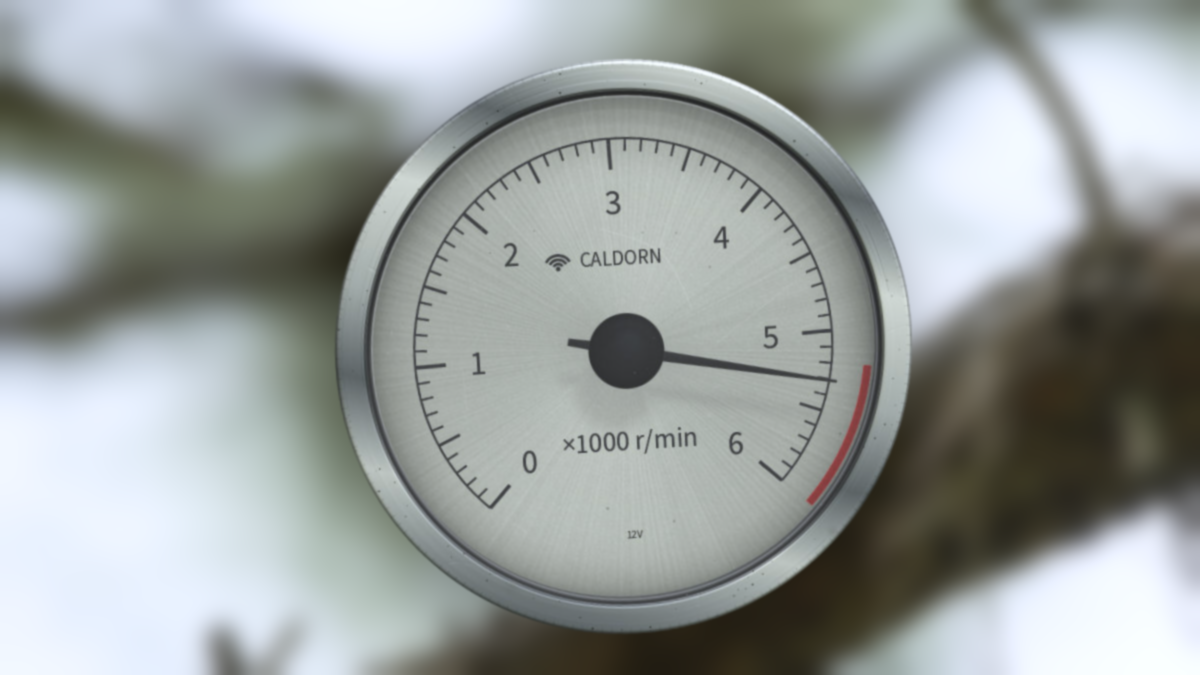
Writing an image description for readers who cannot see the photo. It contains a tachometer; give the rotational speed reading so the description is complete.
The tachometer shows 5300 rpm
